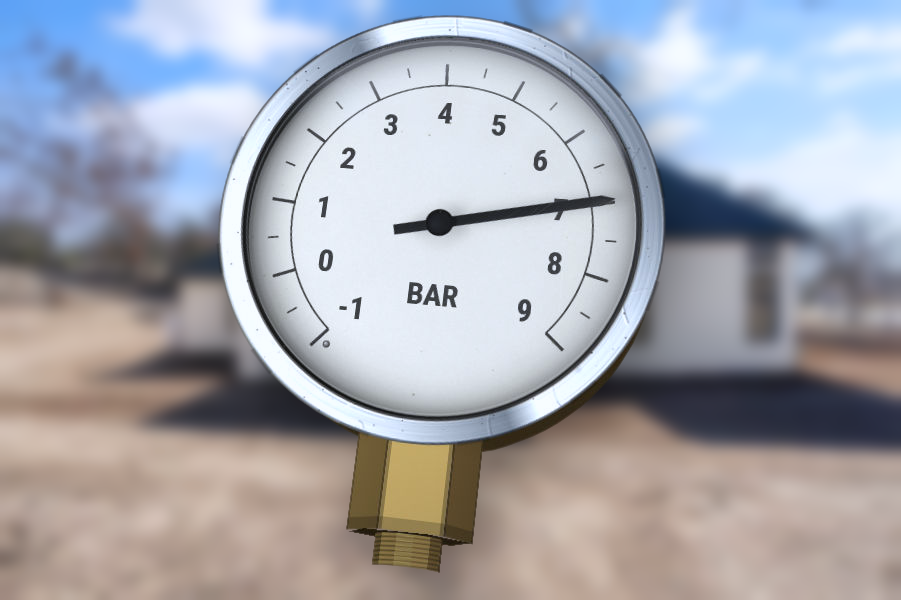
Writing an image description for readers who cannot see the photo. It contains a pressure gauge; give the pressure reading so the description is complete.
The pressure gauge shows 7 bar
